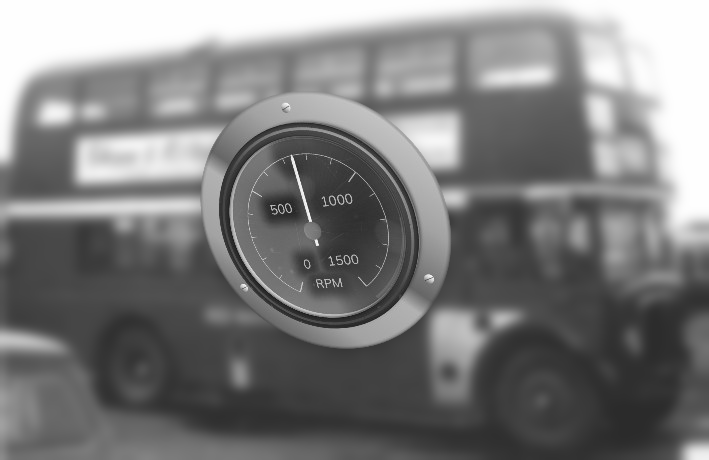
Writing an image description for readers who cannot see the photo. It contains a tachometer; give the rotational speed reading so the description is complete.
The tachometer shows 750 rpm
